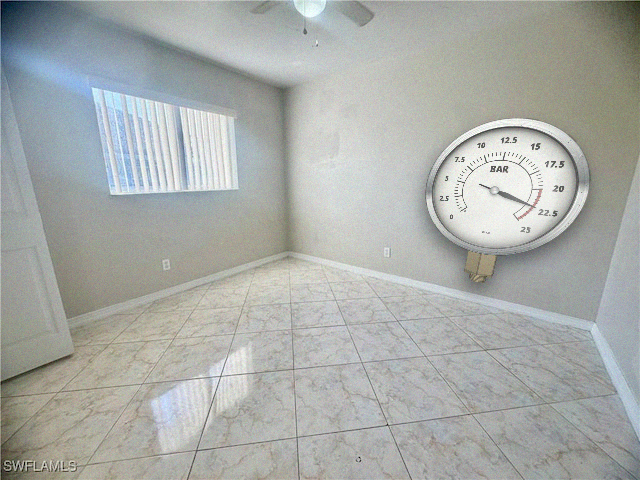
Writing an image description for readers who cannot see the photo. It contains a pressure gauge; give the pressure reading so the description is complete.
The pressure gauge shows 22.5 bar
